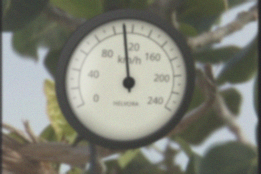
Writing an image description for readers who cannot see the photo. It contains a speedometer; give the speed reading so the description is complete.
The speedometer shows 110 km/h
